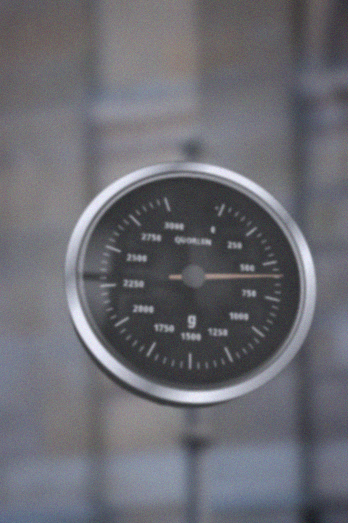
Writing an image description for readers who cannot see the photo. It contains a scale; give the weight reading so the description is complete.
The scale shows 600 g
